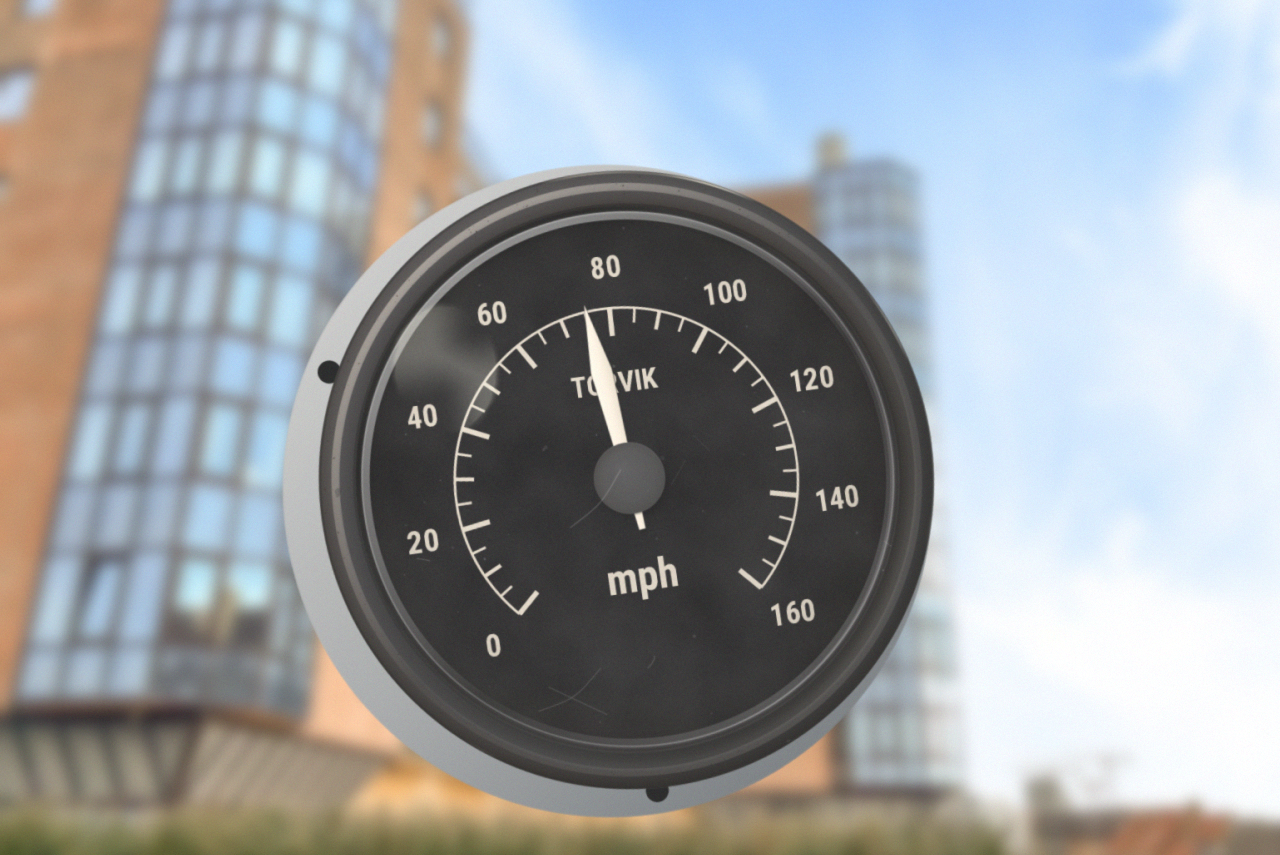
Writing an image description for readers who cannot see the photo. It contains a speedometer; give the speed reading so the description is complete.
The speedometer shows 75 mph
